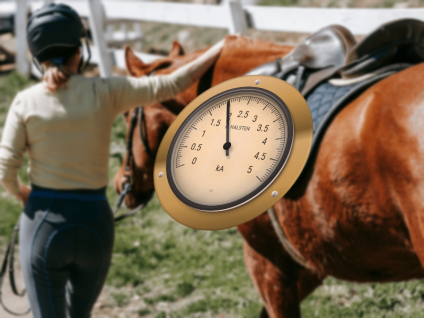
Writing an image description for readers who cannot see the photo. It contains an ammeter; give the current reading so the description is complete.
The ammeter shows 2 kA
